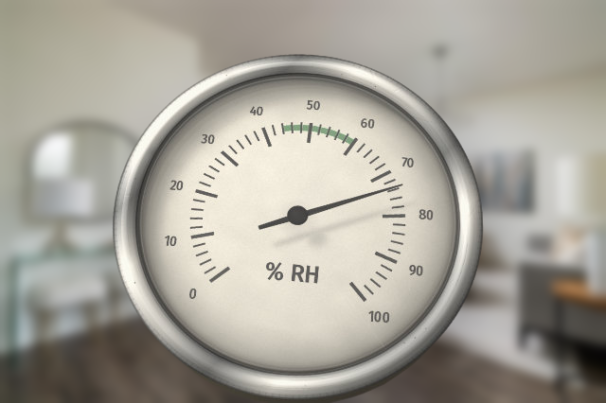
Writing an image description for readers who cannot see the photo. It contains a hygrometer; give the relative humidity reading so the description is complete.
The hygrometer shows 74 %
